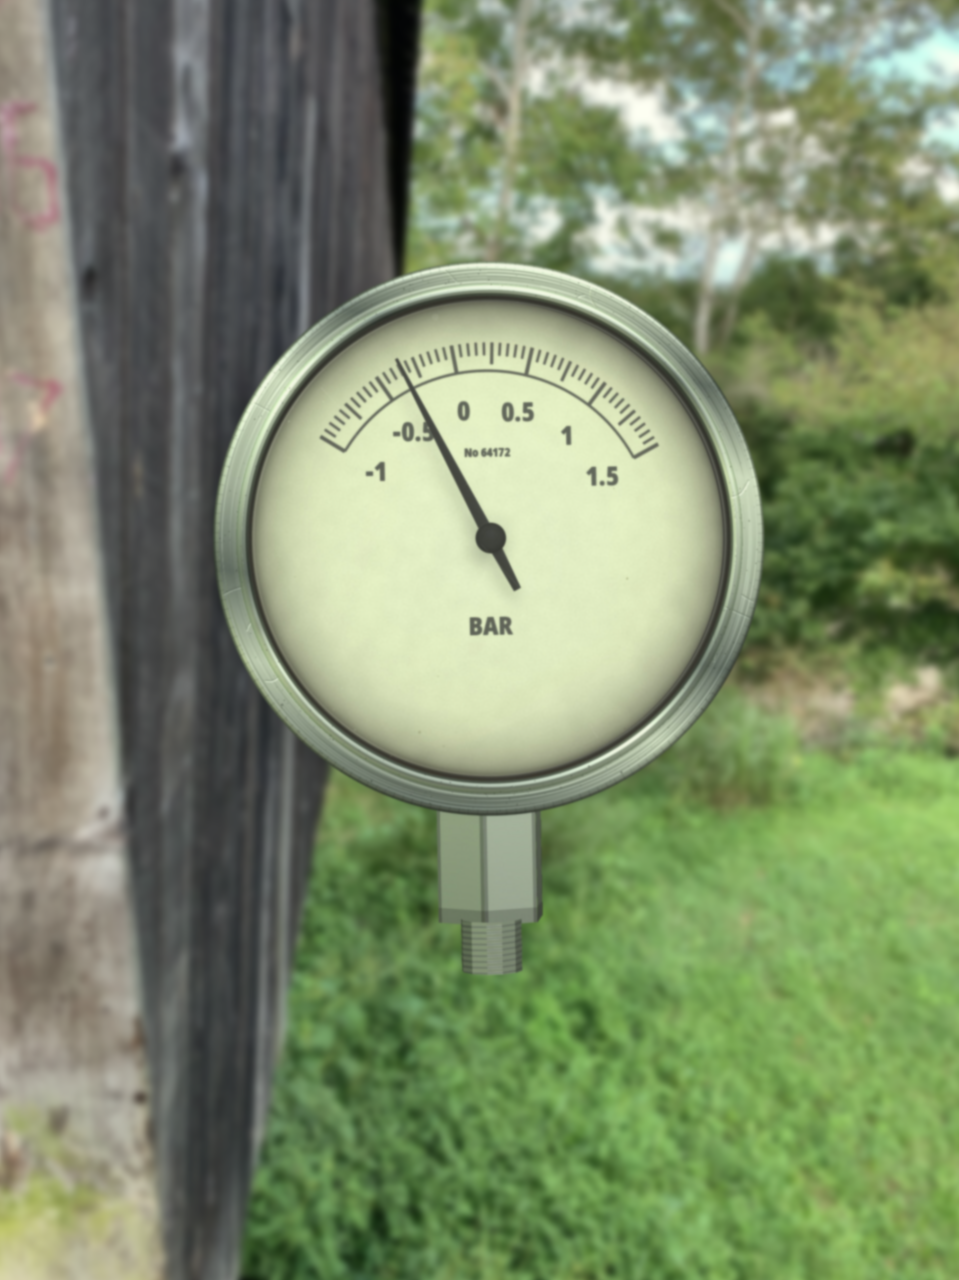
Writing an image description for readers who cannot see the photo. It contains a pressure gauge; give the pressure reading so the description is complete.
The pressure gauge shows -0.35 bar
